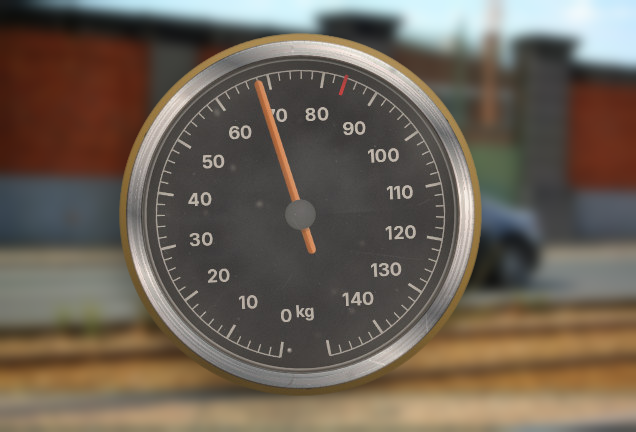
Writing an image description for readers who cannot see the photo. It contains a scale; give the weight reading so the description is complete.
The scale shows 68 kg
